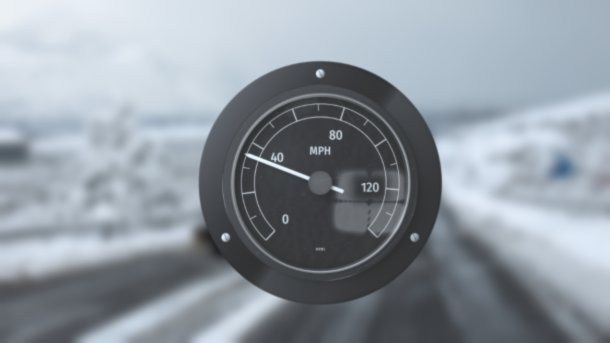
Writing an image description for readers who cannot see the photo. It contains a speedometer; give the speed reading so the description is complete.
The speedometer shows 35 mph
